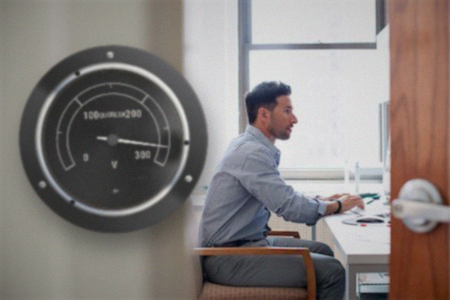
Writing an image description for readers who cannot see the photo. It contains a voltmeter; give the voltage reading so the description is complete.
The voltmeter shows 275 V
